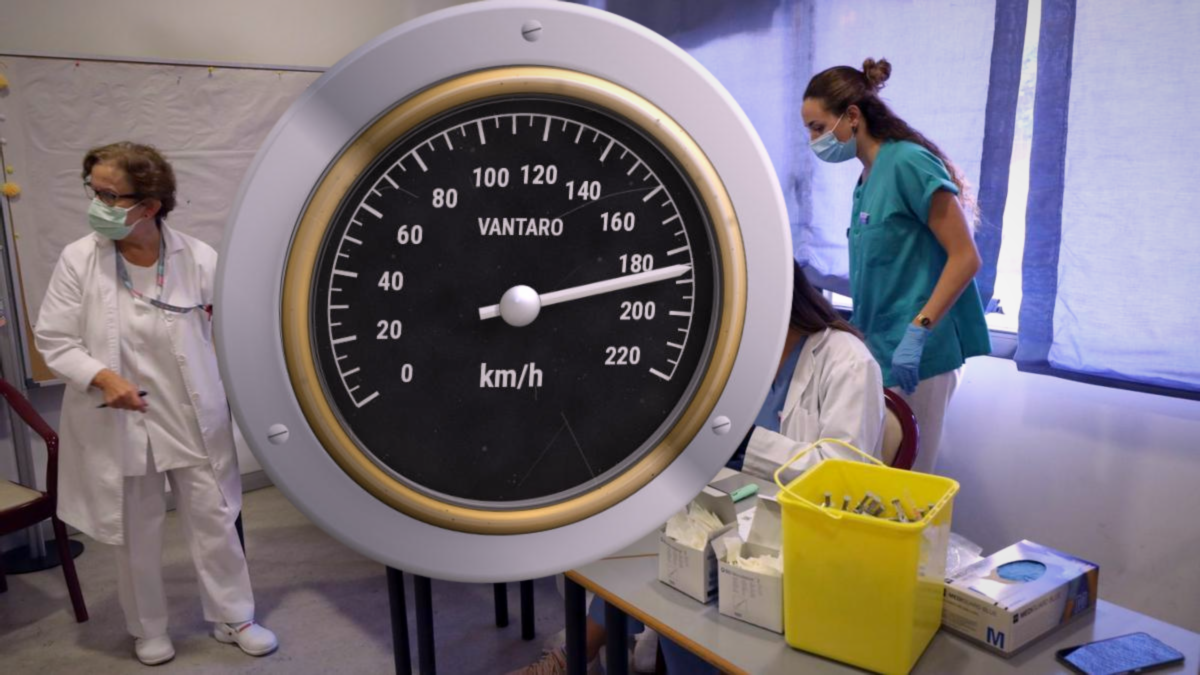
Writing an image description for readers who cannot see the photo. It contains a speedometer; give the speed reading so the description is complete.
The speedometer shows 185 km/h
